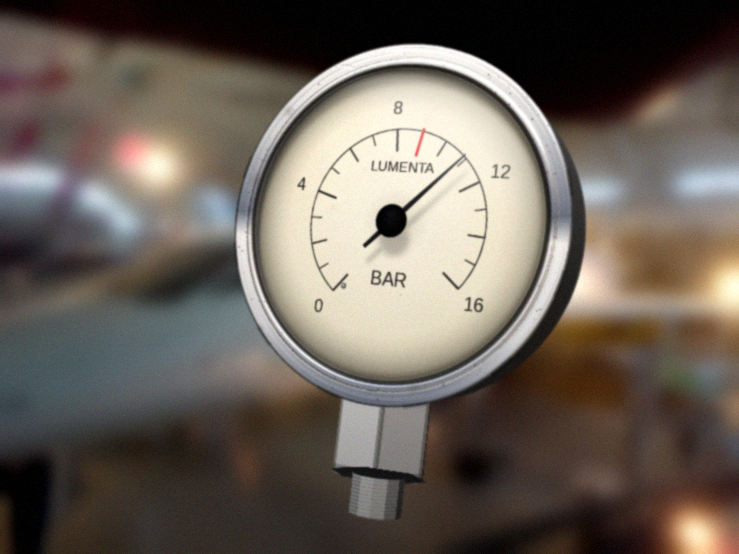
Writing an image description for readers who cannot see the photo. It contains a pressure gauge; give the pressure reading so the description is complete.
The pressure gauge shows 11 bar
